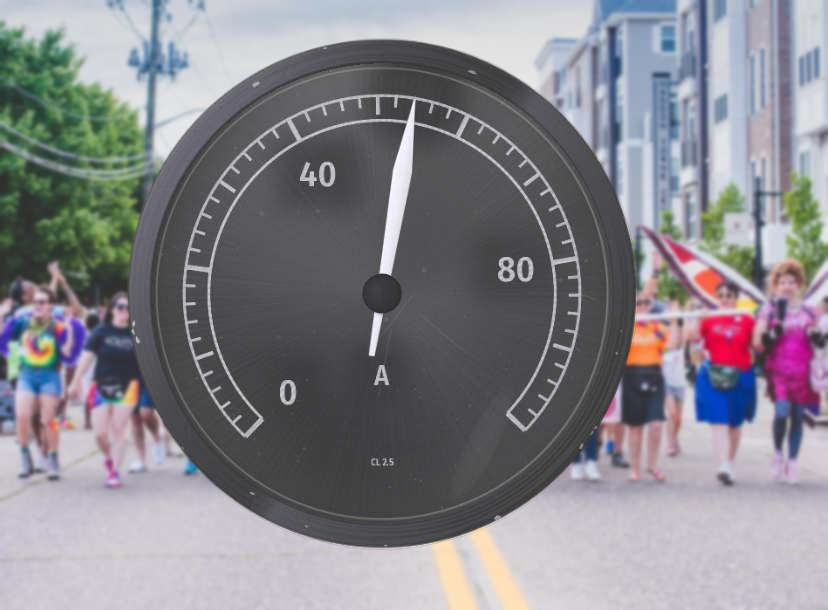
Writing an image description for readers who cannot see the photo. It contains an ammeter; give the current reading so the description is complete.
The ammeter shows 54 A
